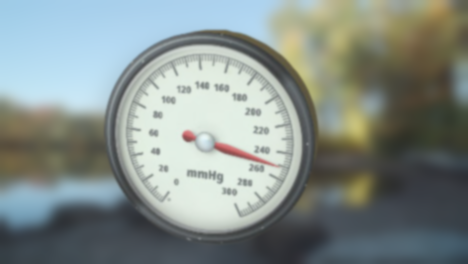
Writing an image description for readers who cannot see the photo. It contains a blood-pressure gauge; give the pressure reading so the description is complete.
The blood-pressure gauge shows 250 mmHg
